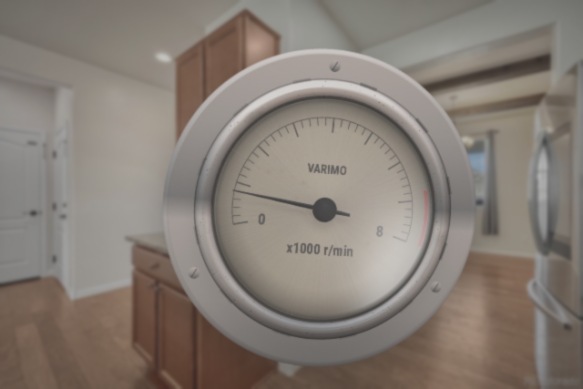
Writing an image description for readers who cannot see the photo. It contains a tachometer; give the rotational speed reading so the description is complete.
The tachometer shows 800 rpm
